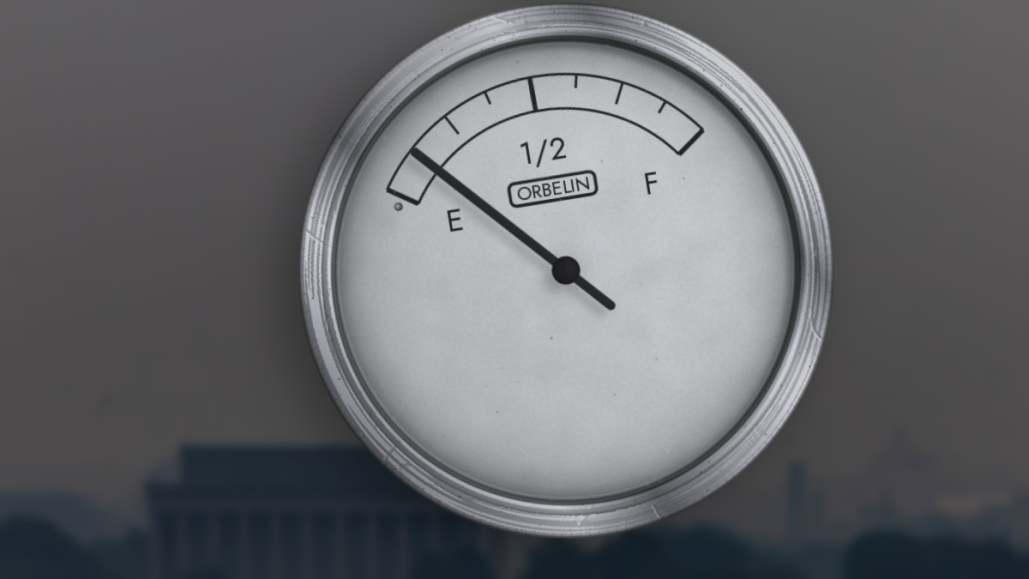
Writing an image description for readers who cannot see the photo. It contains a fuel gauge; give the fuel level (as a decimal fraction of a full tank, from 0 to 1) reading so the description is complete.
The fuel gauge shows 0.125
